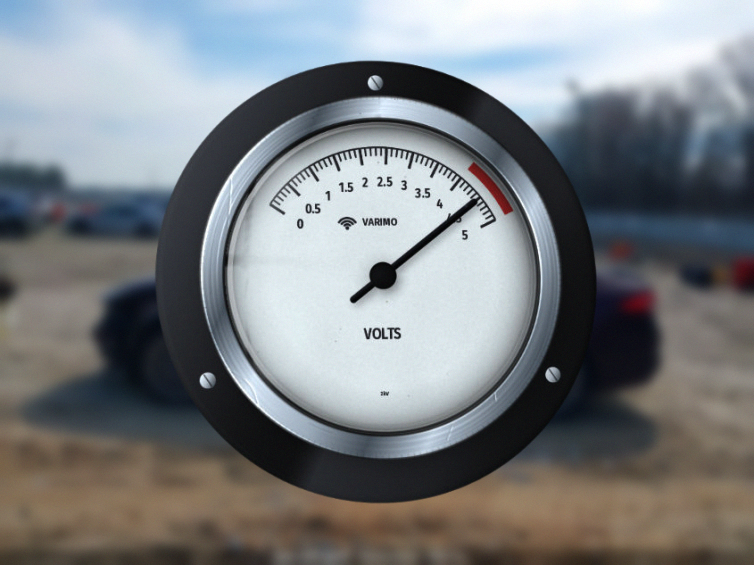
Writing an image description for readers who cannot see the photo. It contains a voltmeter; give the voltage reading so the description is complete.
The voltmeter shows 4.5 V
